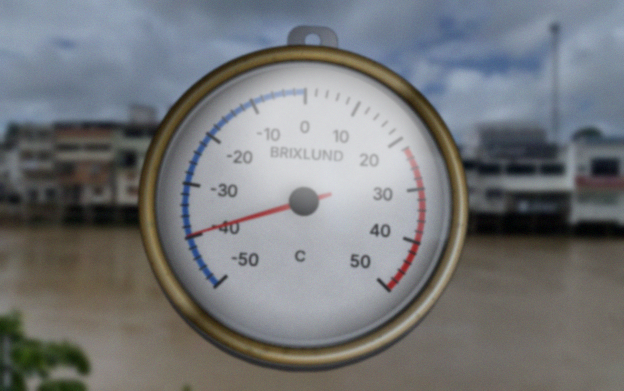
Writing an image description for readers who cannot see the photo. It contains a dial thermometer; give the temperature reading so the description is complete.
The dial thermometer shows -40 °C
